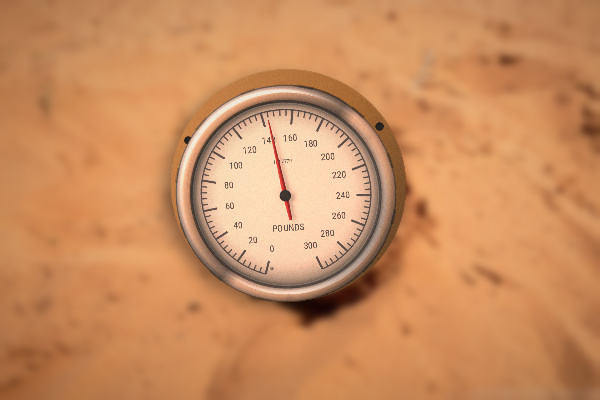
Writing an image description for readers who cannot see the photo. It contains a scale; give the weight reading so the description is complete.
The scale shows 144 lb
